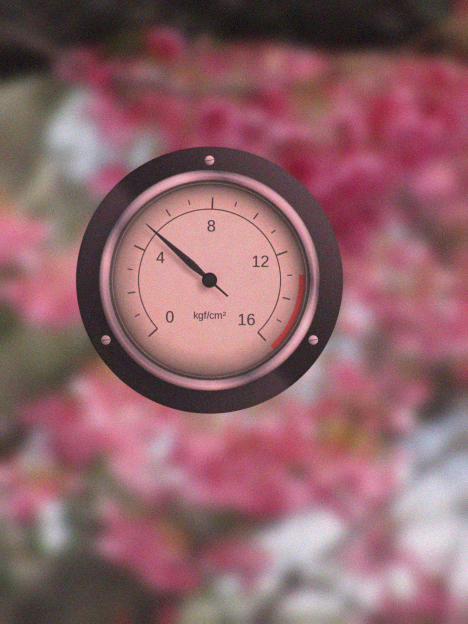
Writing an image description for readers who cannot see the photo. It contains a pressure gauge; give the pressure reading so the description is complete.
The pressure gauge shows 5 kg/cm²
